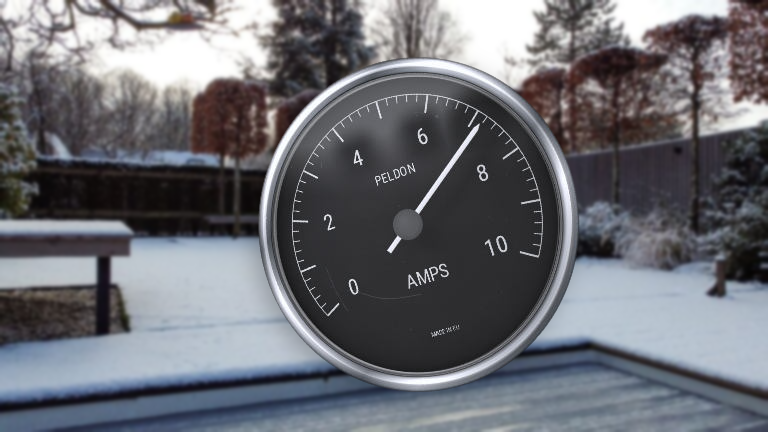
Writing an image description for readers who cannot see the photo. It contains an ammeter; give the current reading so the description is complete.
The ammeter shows 7.2 A
